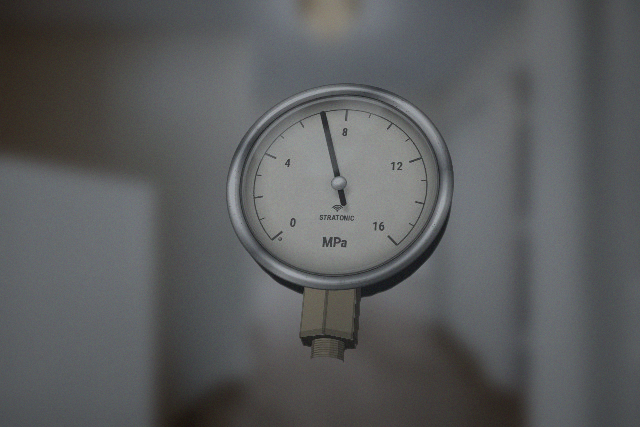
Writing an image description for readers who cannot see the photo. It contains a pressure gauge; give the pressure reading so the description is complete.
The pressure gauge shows 7 MPa
